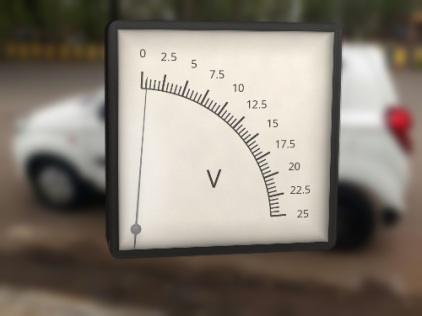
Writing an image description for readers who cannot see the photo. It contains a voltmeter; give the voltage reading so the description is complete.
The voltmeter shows 0.5 V
